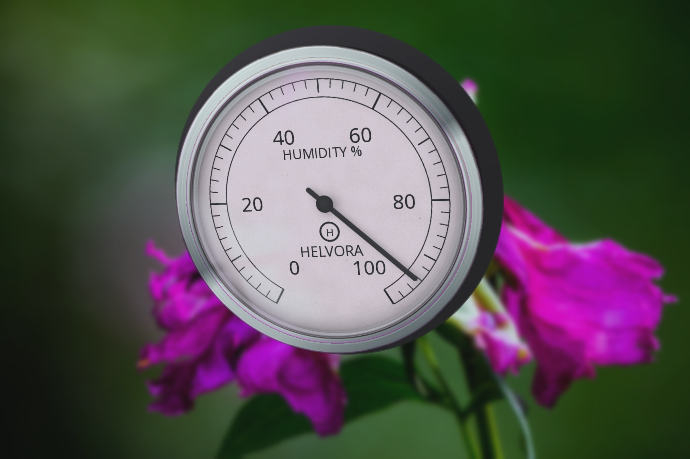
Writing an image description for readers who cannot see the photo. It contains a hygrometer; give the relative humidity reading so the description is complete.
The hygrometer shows 94 %
